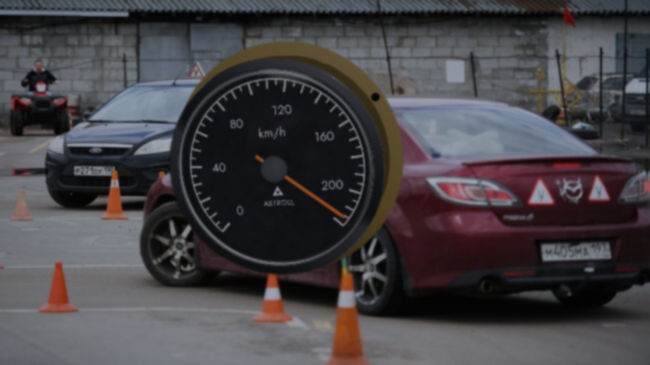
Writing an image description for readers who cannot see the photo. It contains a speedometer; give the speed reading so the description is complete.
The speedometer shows 215 km/h
